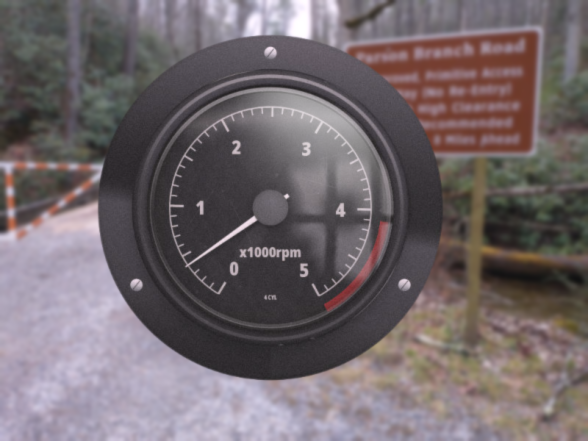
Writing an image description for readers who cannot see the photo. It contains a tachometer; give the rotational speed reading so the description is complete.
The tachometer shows 400 rpm
